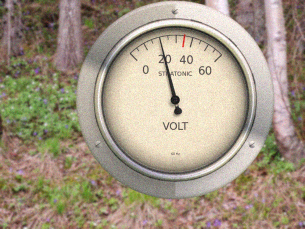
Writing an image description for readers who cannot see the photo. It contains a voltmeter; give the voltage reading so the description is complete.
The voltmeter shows 20 V
